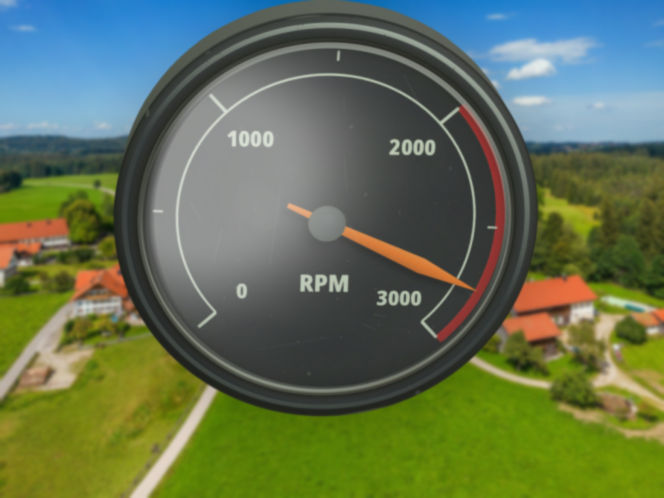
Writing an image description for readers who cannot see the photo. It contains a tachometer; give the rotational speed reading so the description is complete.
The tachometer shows 2750 rpm
